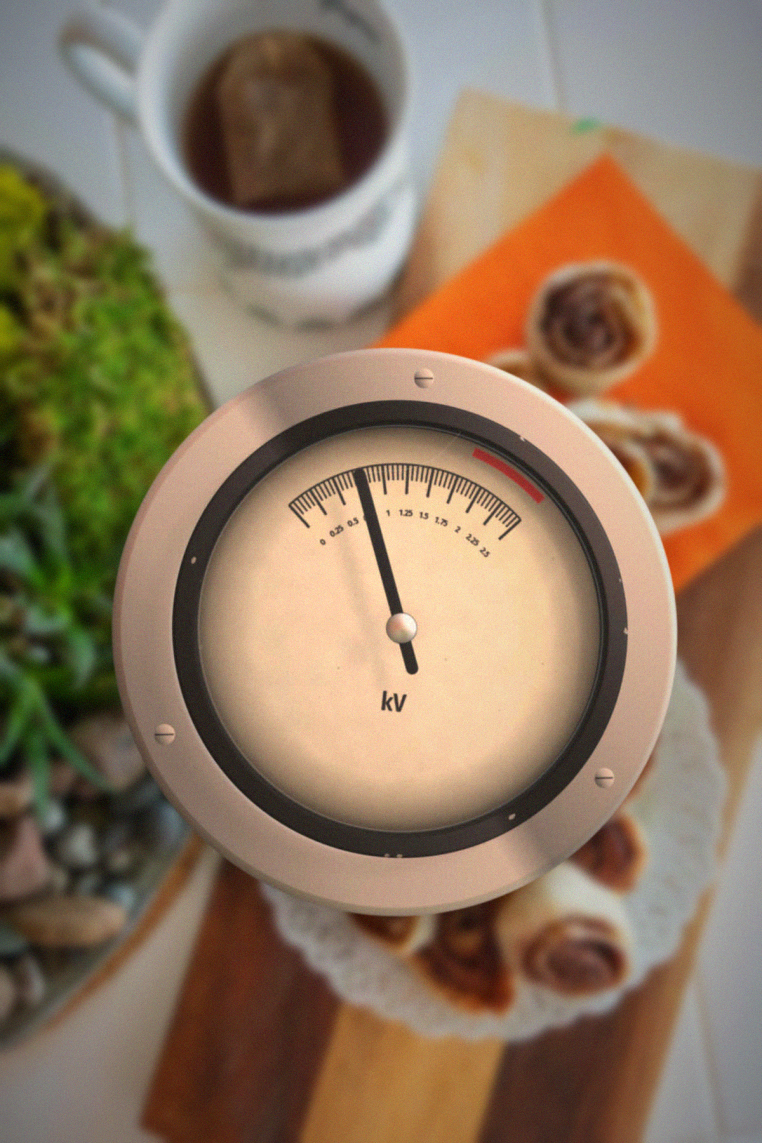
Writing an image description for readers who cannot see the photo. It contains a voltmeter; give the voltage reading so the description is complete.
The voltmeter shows 0.75 kV
